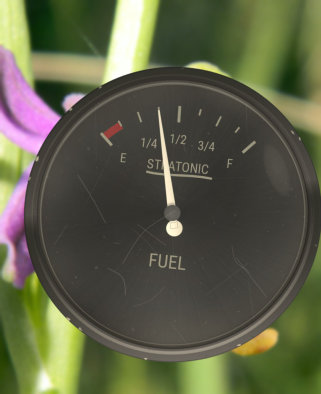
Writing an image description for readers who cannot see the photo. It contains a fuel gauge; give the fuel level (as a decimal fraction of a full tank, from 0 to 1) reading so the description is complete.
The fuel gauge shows 0.375
